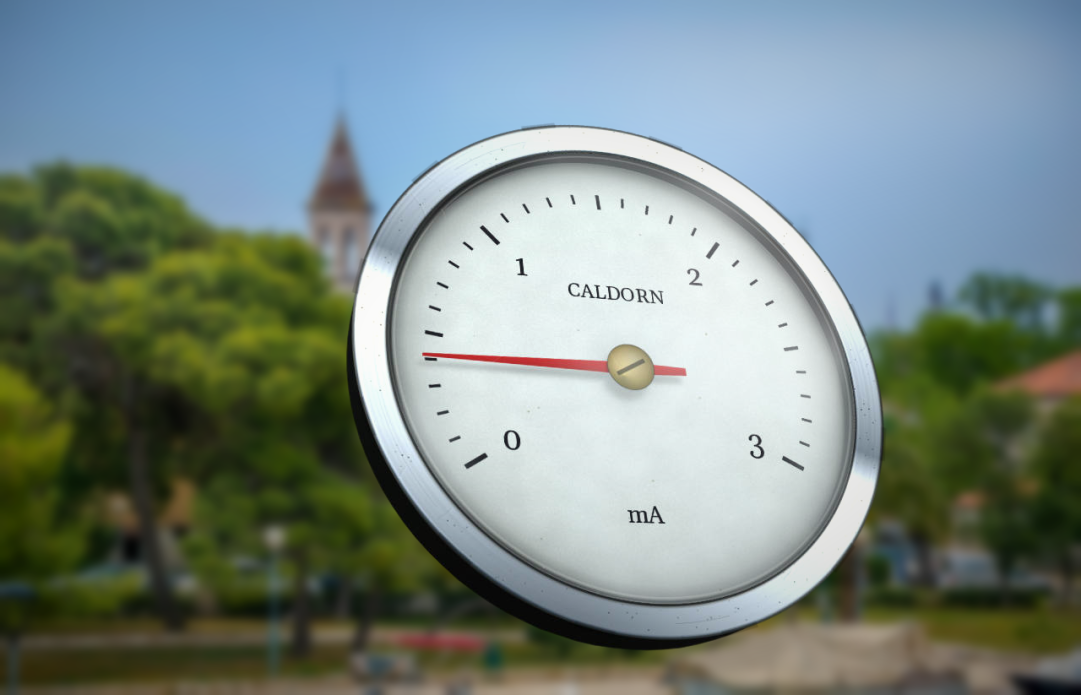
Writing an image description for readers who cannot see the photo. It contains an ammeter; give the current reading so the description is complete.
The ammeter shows 0.4 mA
